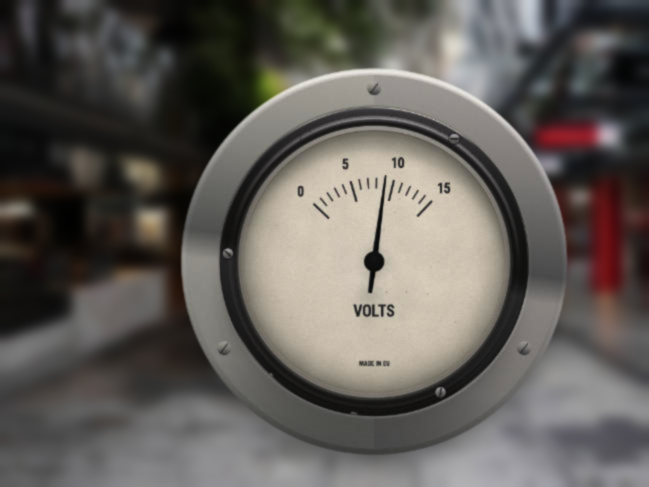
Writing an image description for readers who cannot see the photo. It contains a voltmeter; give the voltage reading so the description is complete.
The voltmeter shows 9 V
